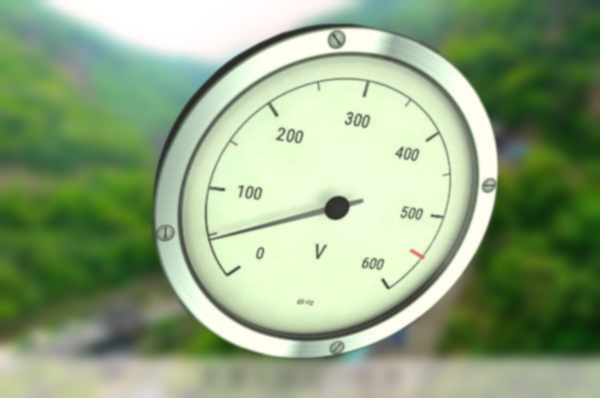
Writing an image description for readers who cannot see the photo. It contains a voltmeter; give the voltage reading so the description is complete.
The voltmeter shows 50 V
